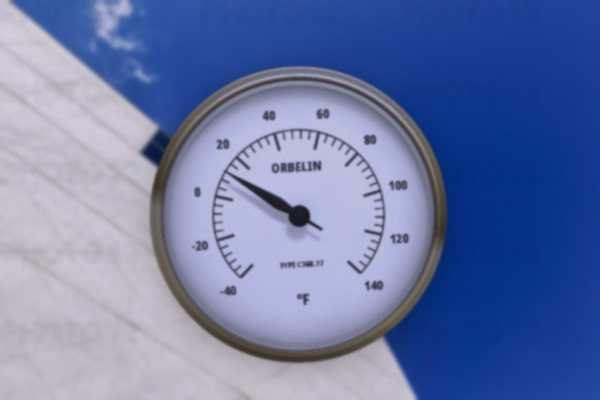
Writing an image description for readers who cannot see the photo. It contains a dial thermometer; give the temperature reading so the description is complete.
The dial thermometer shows 12 °F
